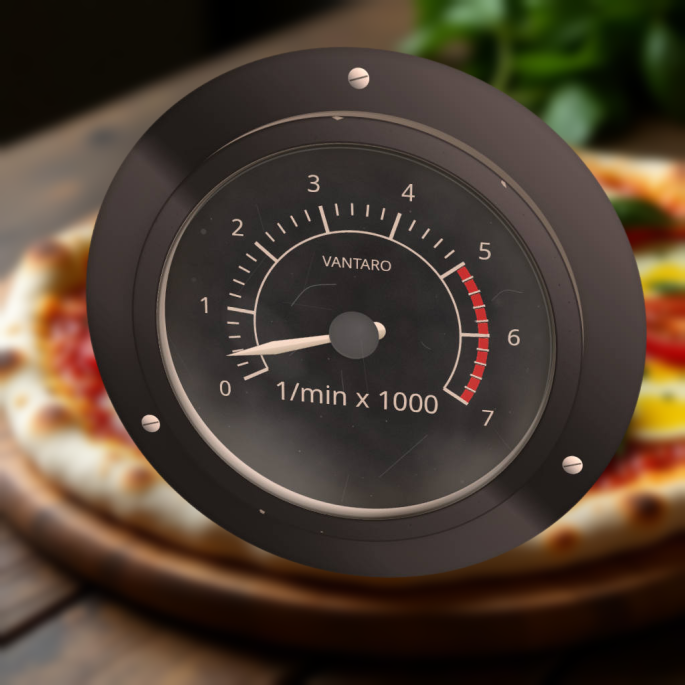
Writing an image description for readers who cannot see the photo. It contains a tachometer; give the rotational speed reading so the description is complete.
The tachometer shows 400 rpm
